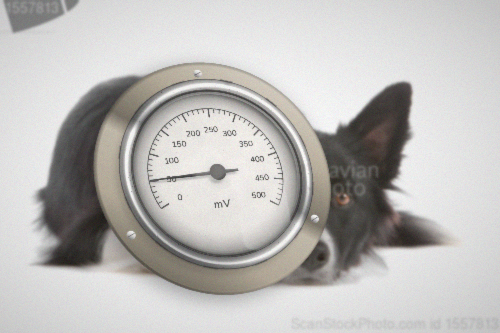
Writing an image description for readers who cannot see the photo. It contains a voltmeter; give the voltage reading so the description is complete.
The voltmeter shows 50 mV
